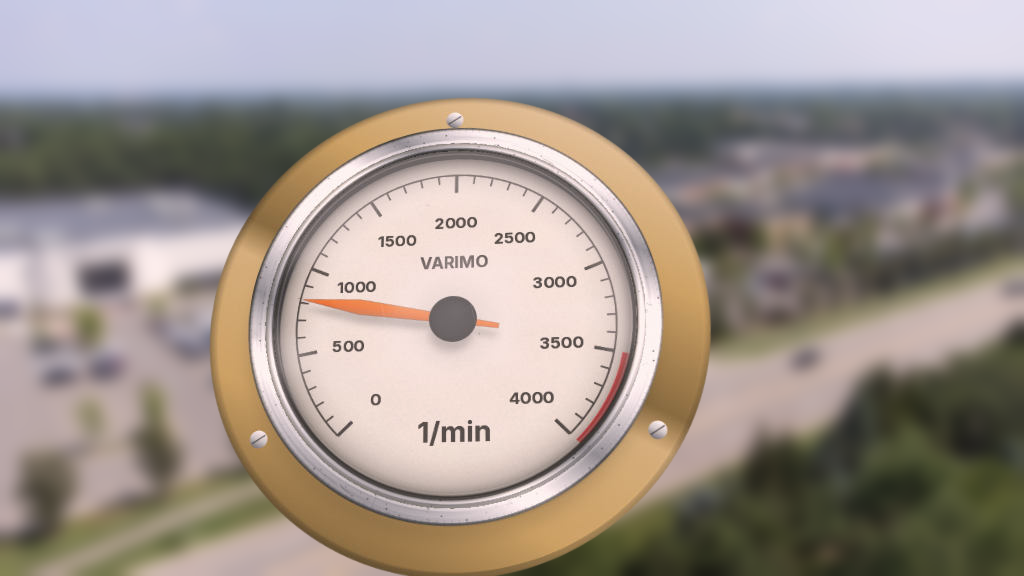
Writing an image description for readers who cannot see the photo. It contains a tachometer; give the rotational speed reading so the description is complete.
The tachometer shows 800 rpm
